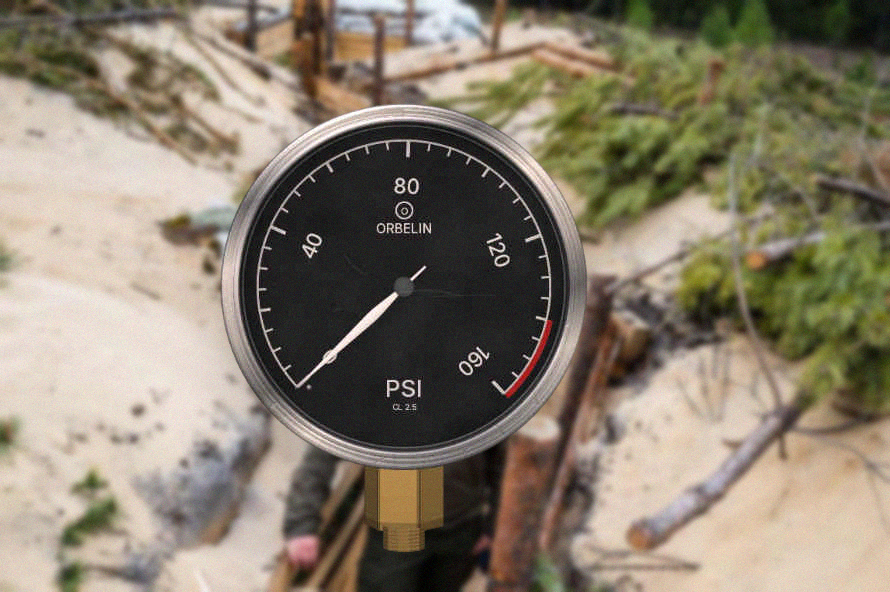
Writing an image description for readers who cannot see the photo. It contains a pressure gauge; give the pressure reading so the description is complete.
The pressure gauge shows 0 psi
